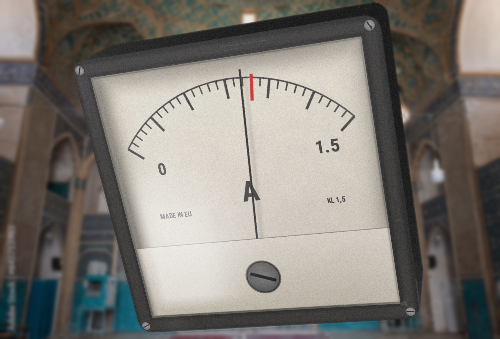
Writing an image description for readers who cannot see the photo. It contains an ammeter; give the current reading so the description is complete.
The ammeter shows 0.85 A
